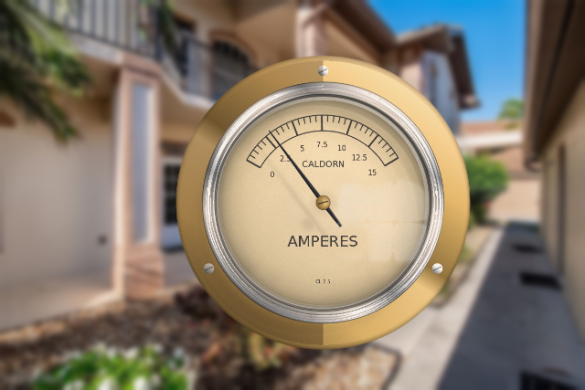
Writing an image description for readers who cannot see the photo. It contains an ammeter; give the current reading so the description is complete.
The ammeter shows 3 A
